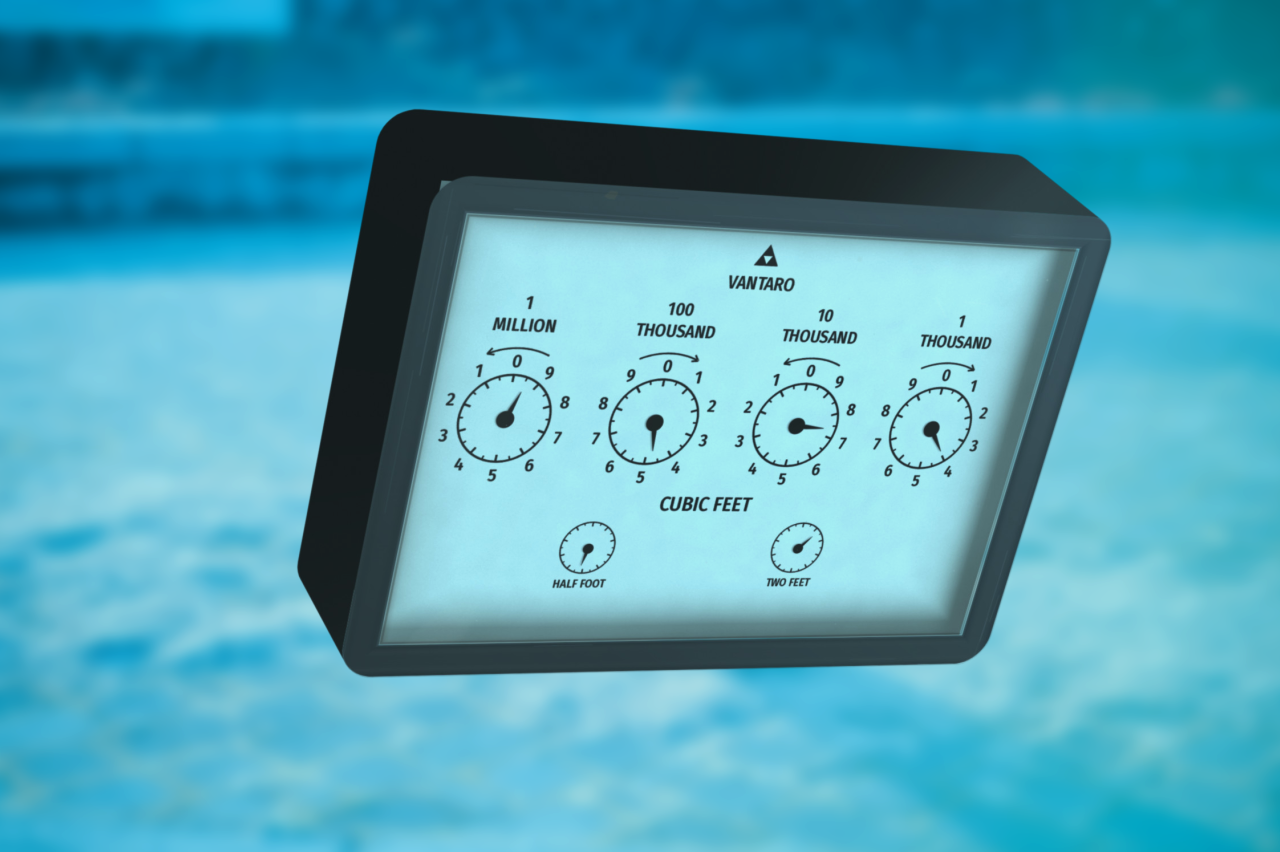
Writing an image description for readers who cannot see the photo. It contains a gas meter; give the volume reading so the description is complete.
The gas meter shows 947400 ft³
